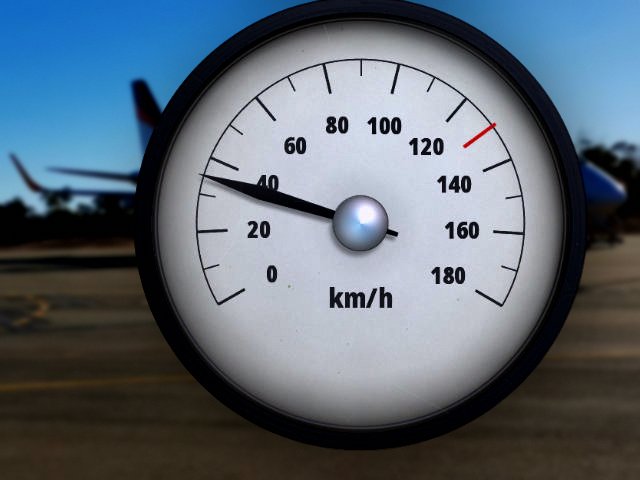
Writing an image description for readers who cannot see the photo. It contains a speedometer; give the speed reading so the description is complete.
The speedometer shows 35 km/h
